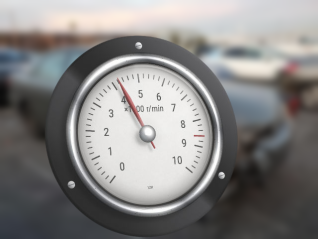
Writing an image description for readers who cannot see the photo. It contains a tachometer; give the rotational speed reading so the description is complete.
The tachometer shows 4200 rpm
